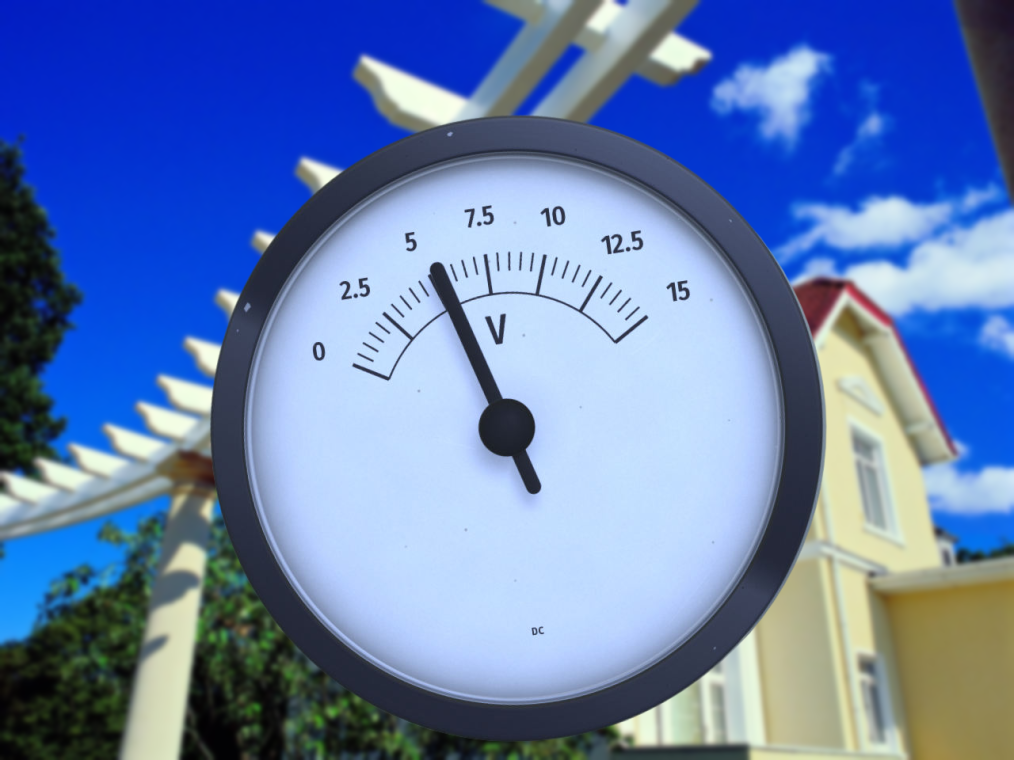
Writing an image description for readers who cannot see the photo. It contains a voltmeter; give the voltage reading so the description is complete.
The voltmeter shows 5.5 V
